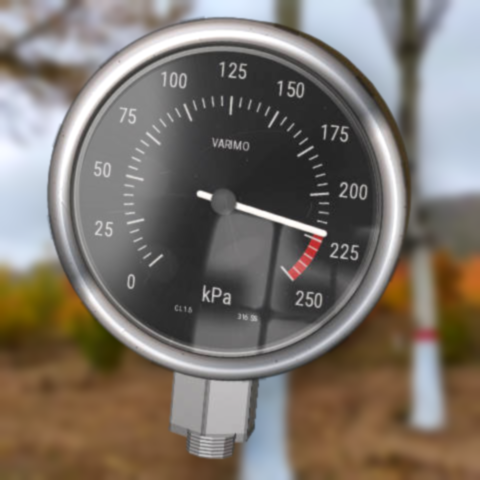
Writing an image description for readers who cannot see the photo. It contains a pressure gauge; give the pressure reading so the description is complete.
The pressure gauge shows 220 kPa
